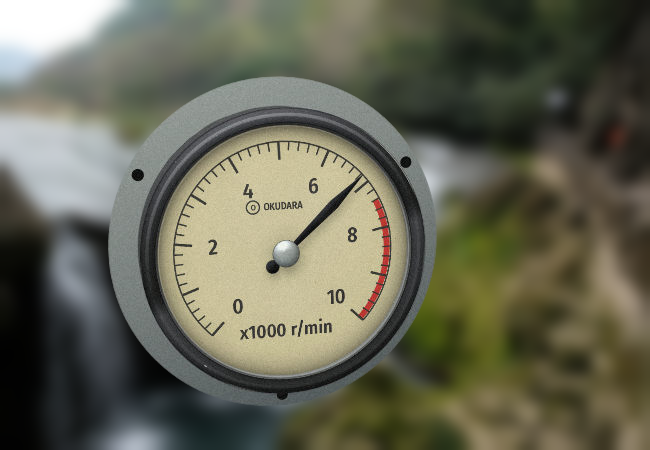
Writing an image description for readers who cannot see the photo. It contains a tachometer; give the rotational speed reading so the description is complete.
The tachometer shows 6800 rpm
